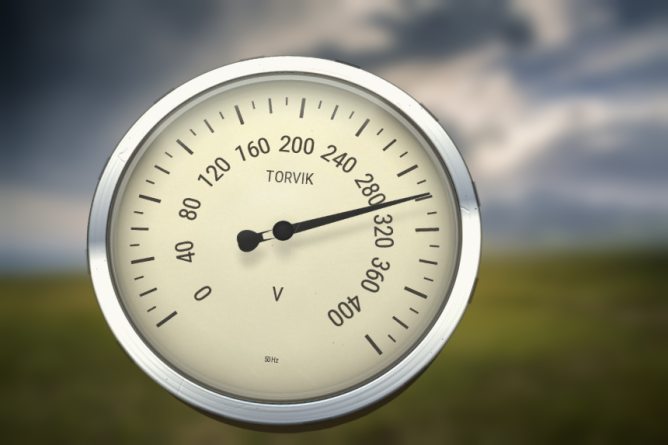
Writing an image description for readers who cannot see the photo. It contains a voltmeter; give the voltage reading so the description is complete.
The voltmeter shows 300 V
